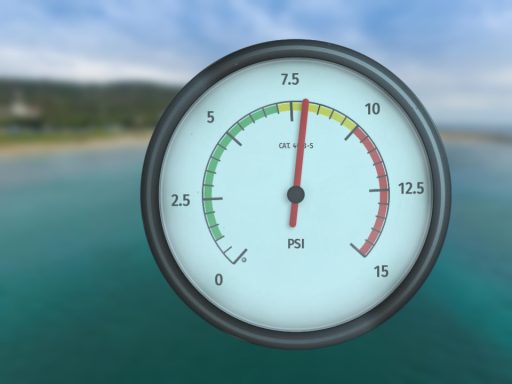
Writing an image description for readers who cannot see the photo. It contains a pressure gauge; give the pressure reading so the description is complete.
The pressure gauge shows 8 psi
